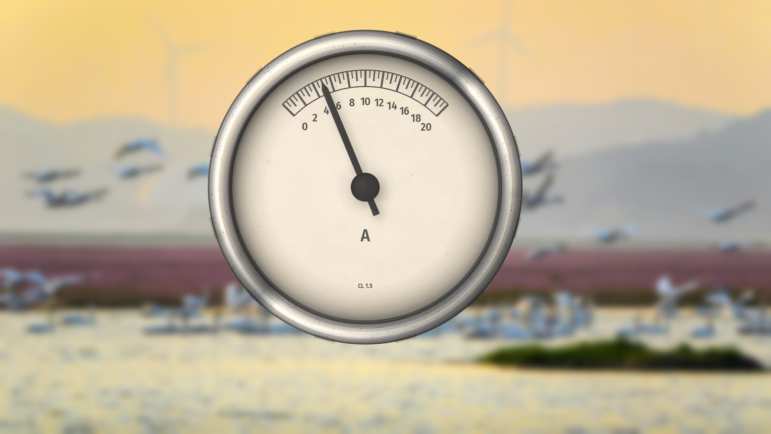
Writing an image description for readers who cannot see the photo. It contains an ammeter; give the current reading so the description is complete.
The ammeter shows 5 A
